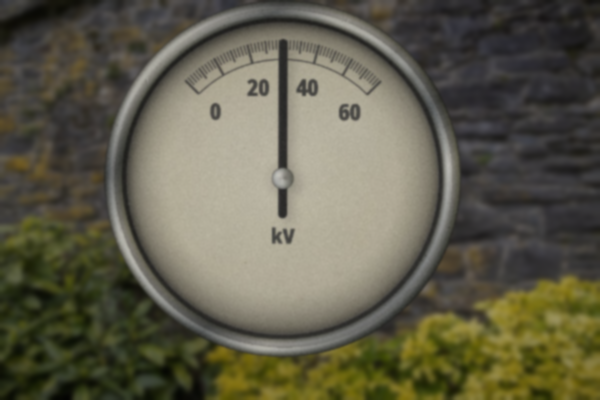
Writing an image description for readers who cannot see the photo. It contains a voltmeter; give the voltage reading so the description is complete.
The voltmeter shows 30 kV
